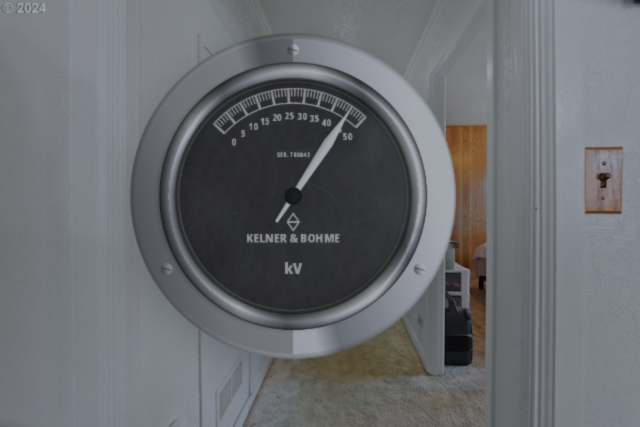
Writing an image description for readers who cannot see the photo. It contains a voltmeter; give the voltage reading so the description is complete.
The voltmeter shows 45 kV
